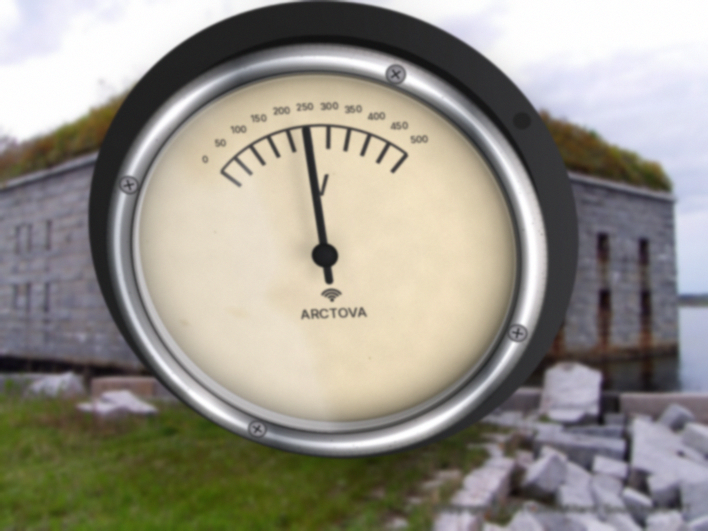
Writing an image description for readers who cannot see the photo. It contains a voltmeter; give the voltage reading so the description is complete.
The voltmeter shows 250 V
